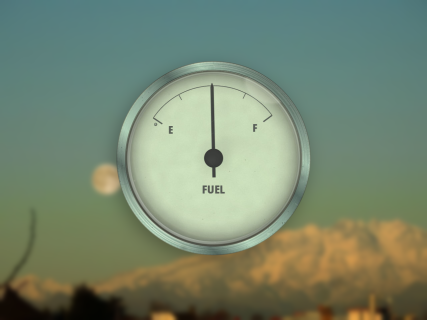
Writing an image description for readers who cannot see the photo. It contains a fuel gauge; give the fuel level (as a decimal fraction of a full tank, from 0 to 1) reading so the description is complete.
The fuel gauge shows 0.5
